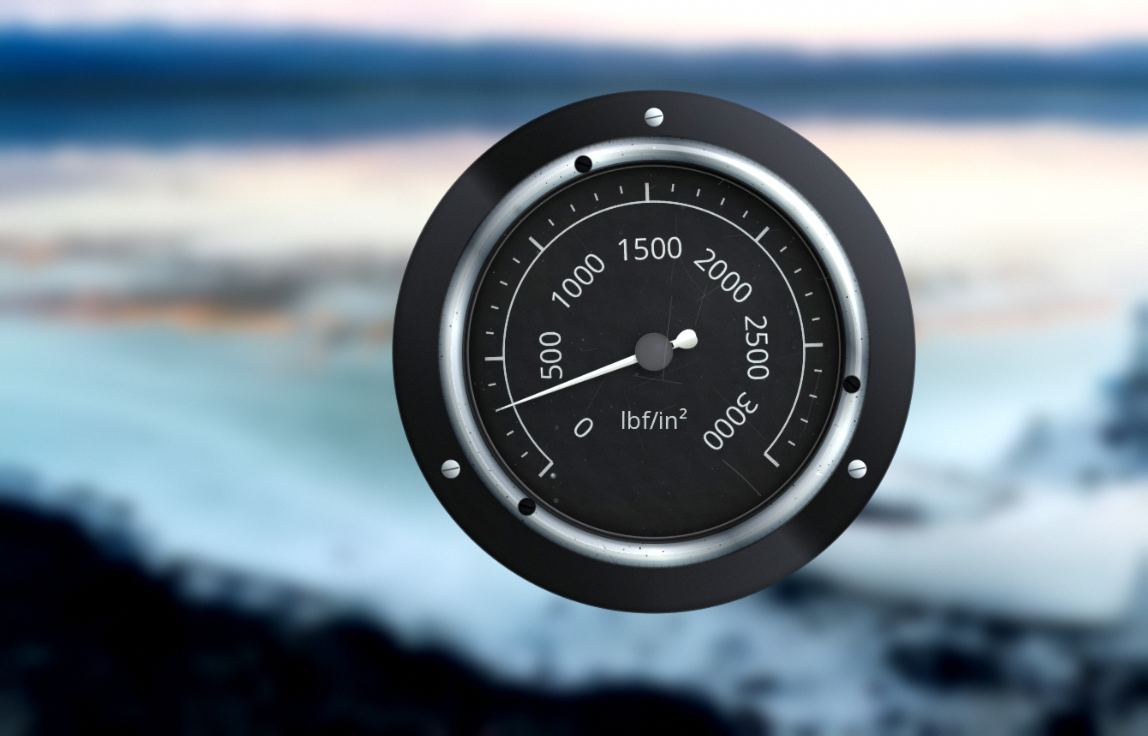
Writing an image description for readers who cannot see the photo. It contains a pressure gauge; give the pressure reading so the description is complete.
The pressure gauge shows 300 psi
